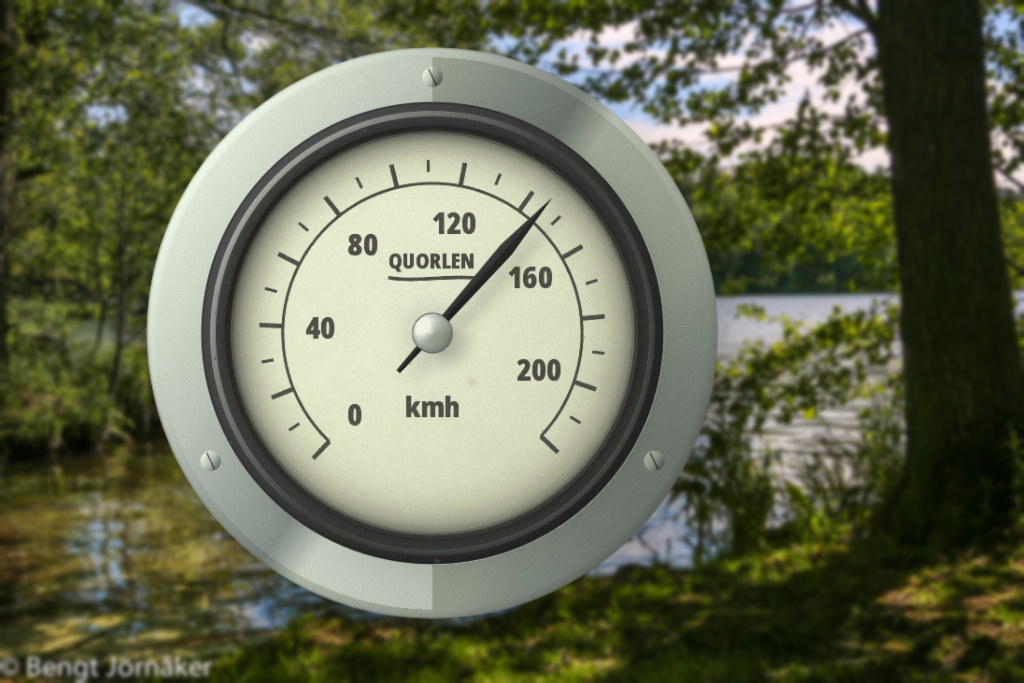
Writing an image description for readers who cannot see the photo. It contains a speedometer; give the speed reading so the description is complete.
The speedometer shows 145 km/h
